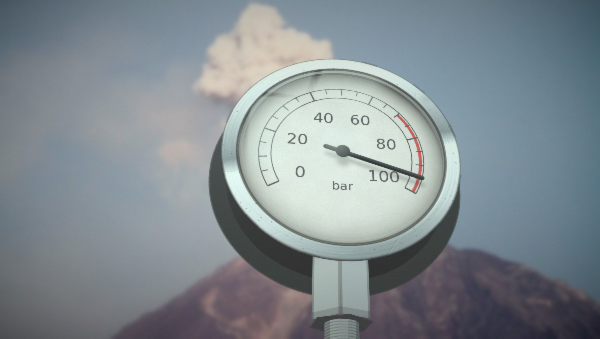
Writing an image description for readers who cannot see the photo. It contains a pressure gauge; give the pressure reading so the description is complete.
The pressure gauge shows 95 bar
